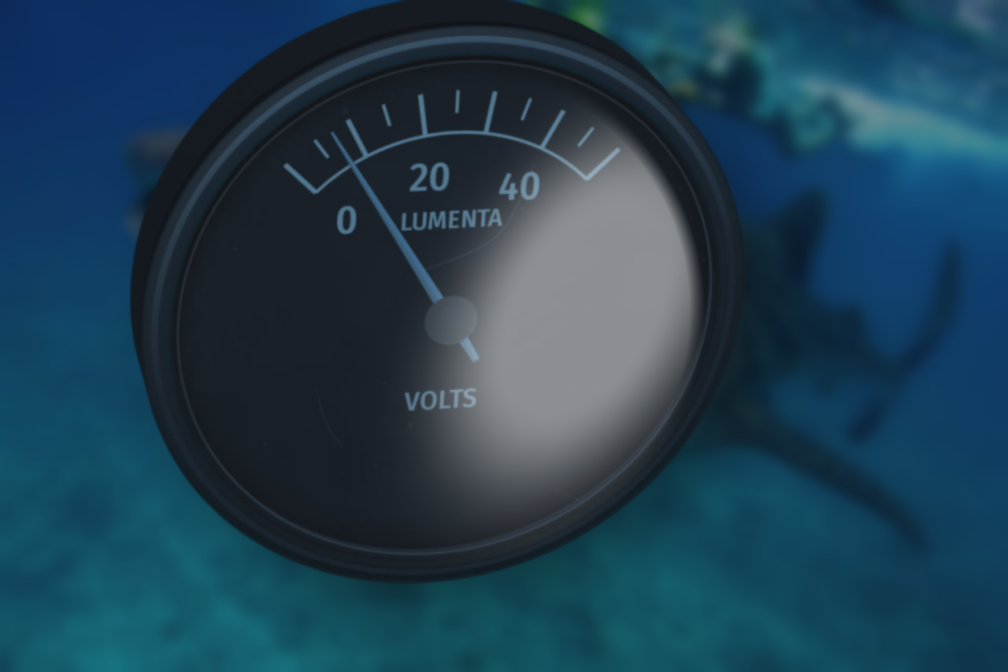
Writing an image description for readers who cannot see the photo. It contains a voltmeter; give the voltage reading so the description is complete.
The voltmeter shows 7.5 V
